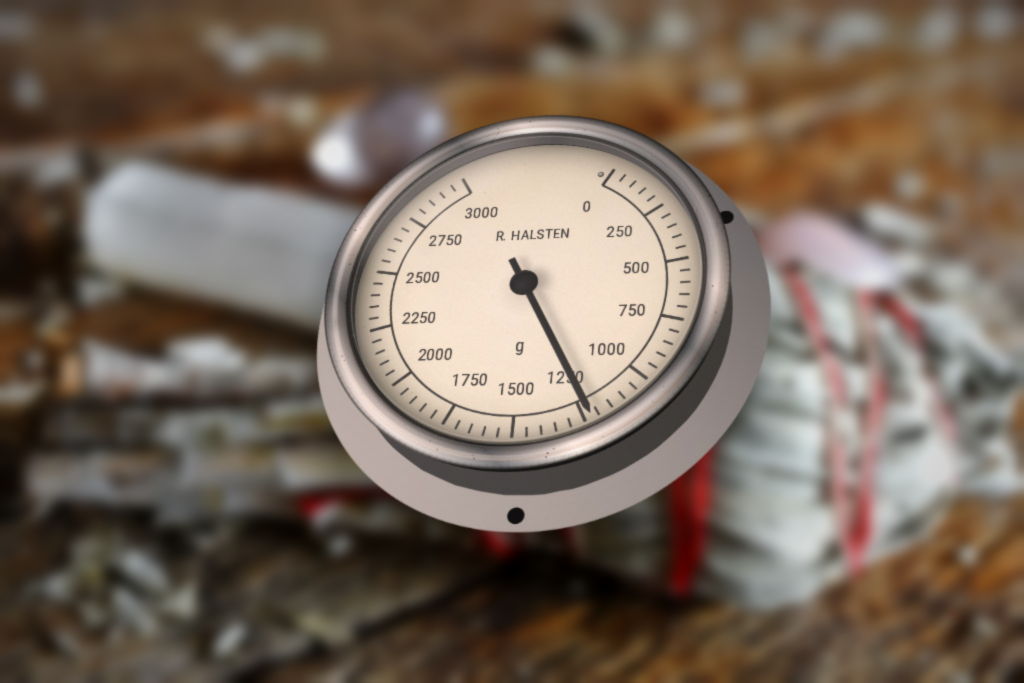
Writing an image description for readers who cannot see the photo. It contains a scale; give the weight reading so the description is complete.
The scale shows 1225 g
